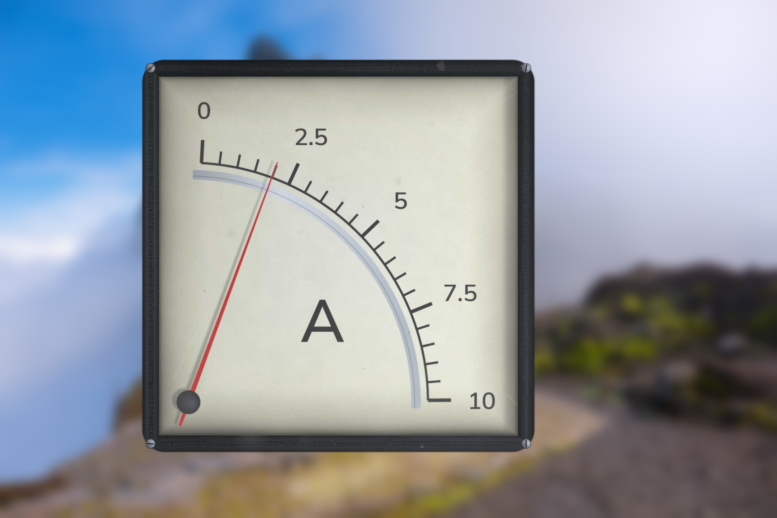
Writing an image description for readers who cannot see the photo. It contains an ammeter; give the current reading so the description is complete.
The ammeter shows 2 A
